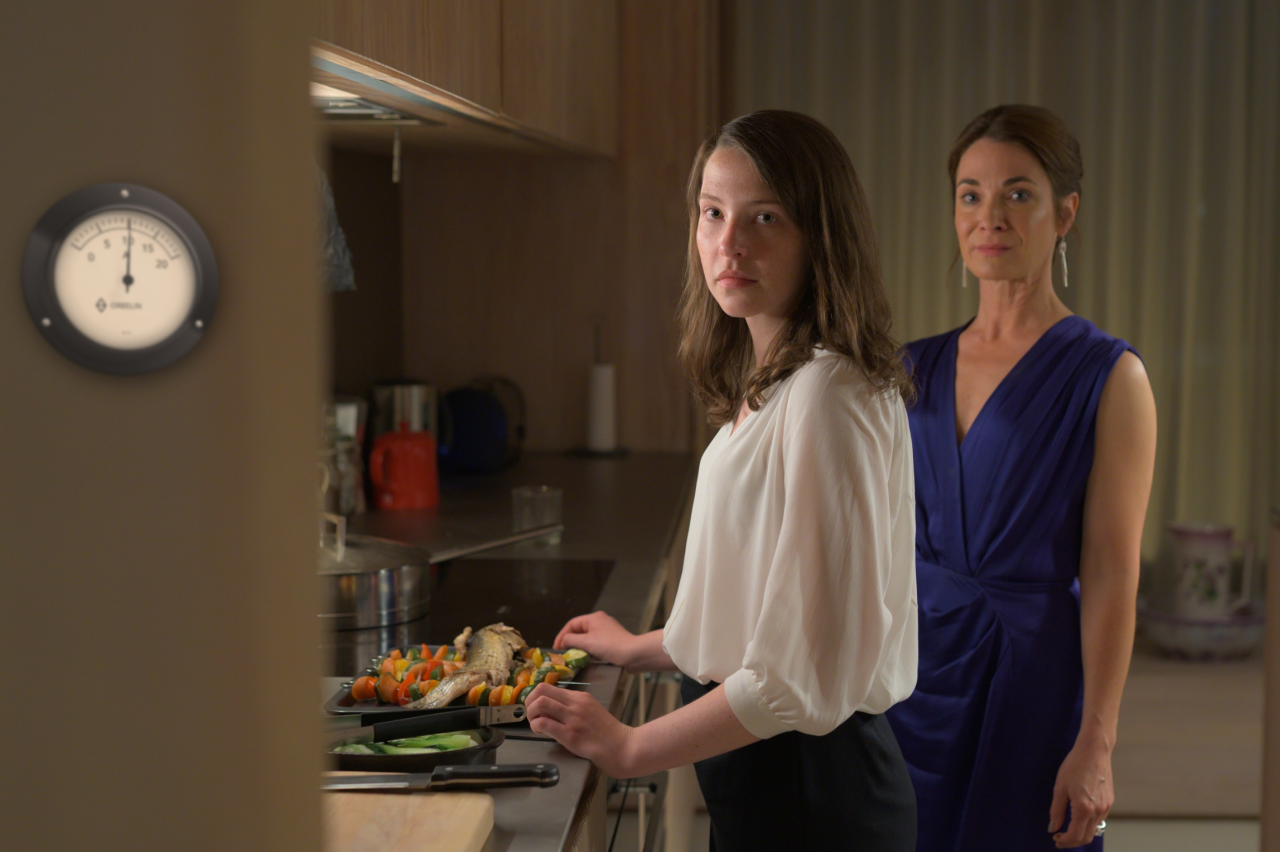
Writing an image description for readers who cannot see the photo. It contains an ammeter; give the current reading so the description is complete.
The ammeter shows 10 A
